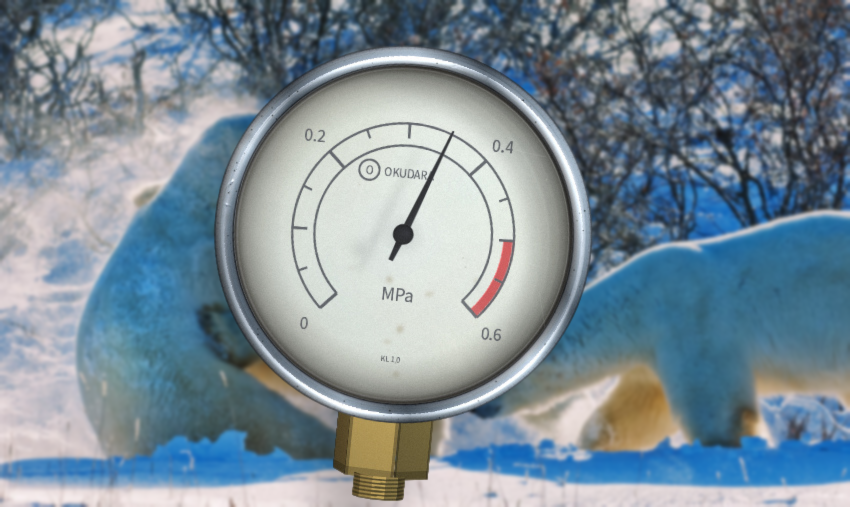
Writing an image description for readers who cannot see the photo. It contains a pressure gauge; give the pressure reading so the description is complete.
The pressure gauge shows 0.35 MPa
